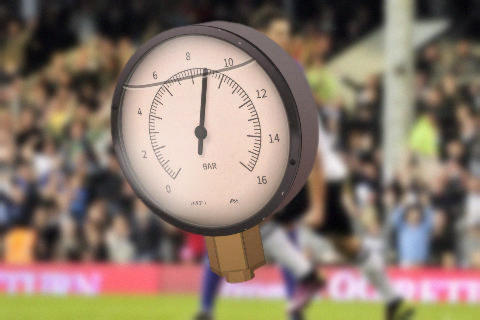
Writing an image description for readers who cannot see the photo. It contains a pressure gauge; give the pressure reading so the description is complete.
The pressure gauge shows 9 bar
